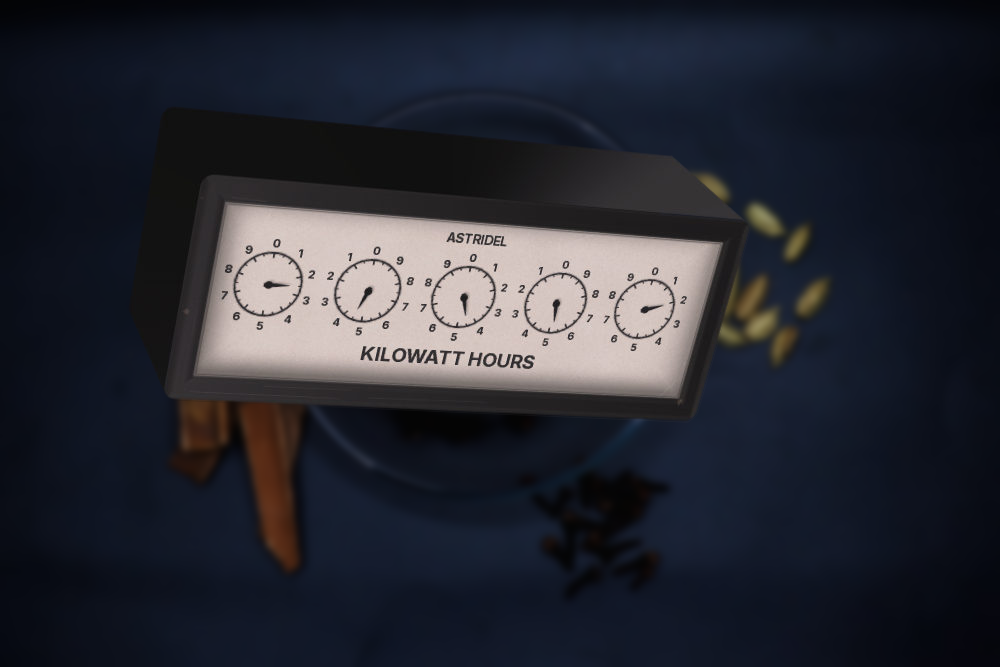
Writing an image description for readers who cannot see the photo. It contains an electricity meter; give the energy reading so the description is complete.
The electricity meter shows 24452 kWh
